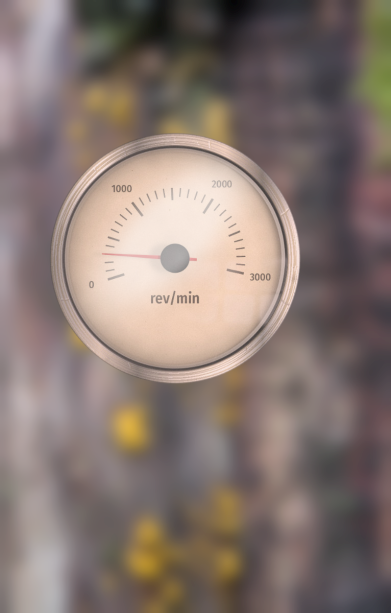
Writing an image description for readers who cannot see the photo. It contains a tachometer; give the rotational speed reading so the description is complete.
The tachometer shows 300 rpm
